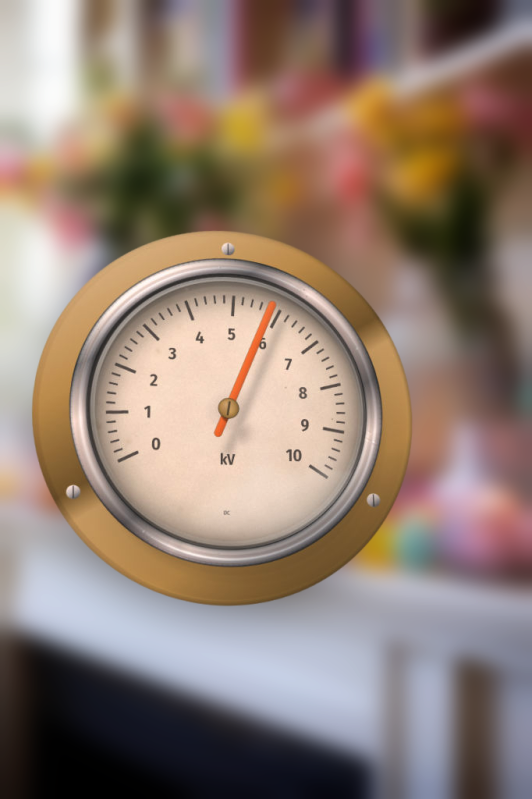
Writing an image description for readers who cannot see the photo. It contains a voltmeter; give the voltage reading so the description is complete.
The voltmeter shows 5.8 kV
